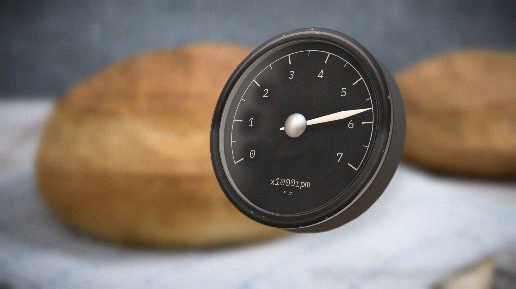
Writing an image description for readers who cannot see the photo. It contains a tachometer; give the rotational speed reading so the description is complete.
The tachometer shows 5750 rpm
